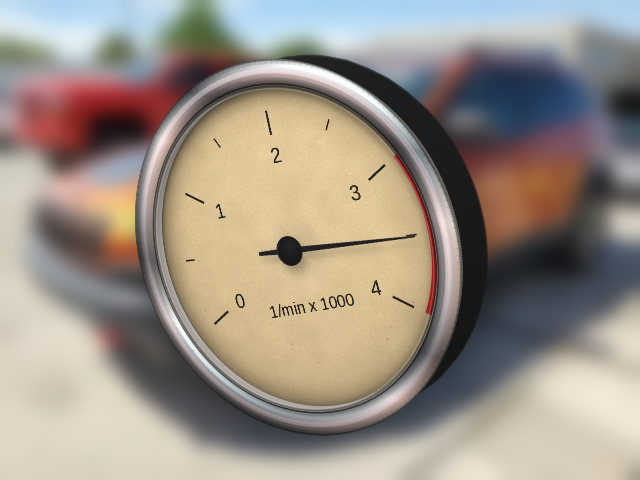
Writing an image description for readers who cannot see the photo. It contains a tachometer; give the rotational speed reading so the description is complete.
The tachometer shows 3500 rpm
